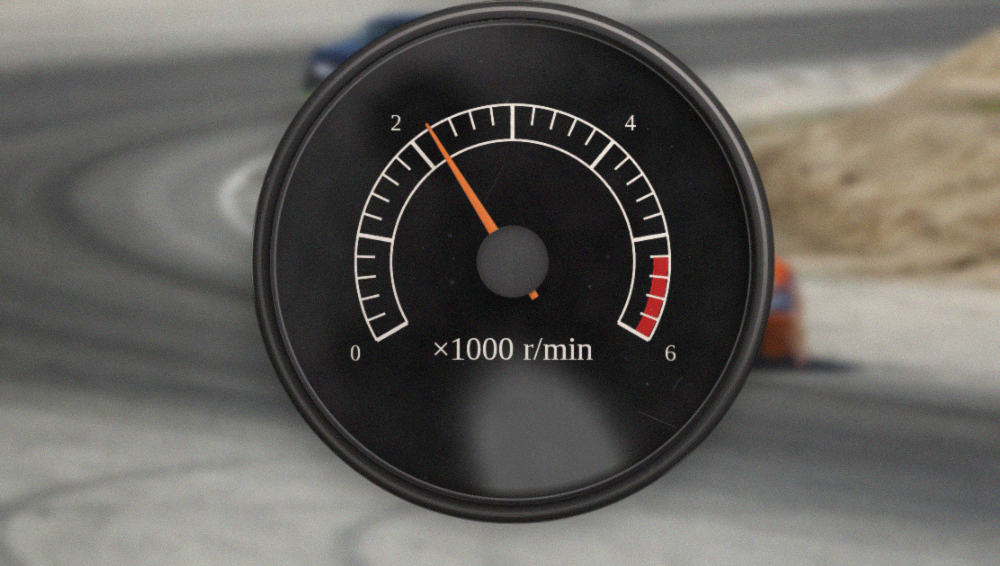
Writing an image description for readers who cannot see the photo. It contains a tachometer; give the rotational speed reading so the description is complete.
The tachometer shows 2200 rpm
